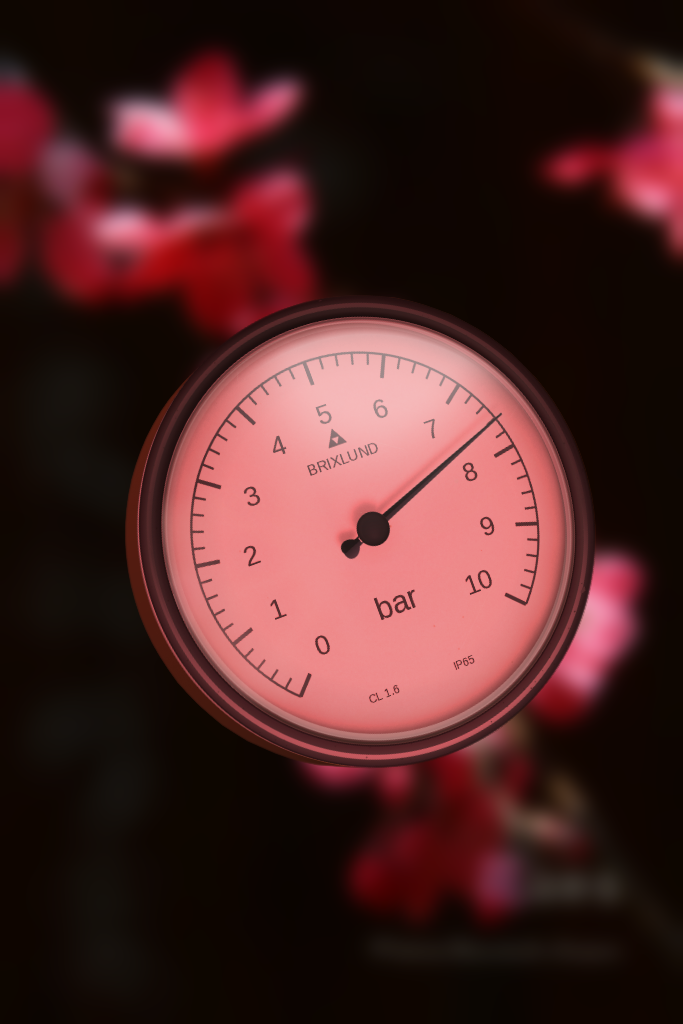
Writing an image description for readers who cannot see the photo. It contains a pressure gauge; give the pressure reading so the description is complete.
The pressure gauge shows 7.6 bar
